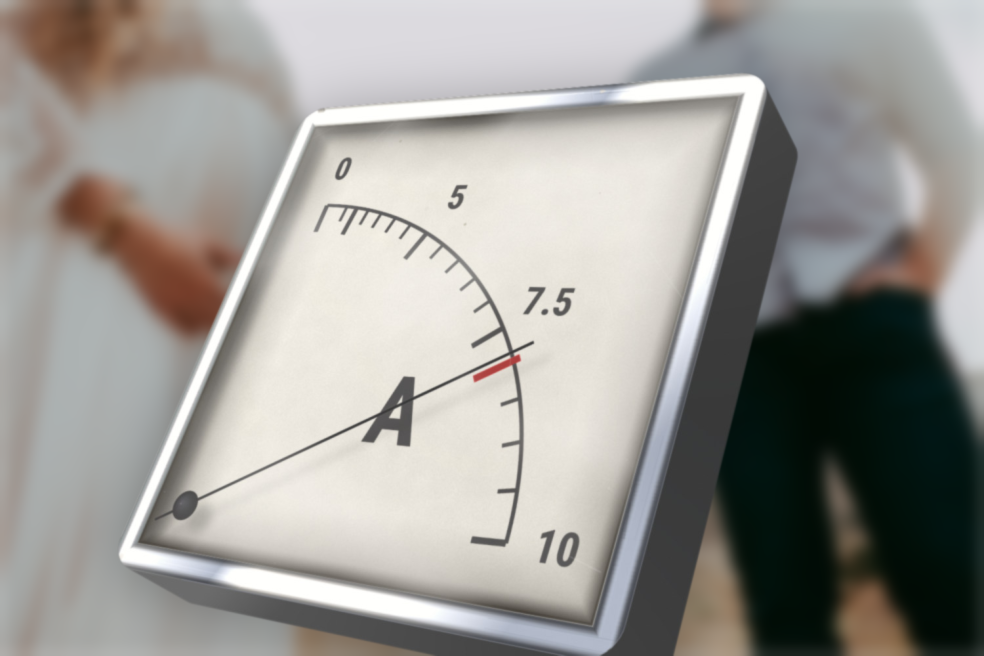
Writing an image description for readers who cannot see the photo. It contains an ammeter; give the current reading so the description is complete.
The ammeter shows 8 A
